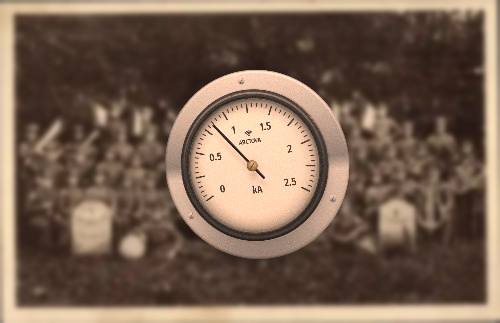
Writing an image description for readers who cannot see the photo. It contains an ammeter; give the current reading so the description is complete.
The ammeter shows 0.85 kA
